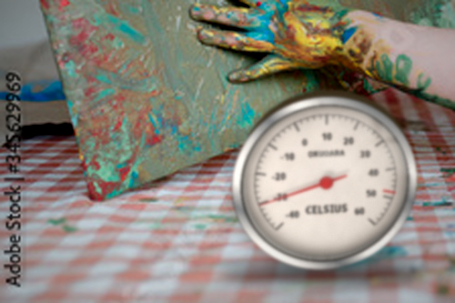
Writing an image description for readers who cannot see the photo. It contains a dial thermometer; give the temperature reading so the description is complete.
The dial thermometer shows -30 °C
